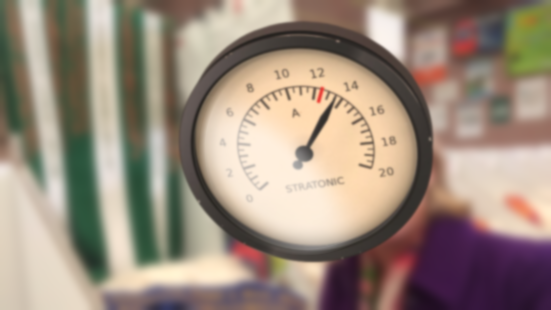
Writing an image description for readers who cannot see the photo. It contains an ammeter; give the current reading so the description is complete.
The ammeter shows 13.5 A
